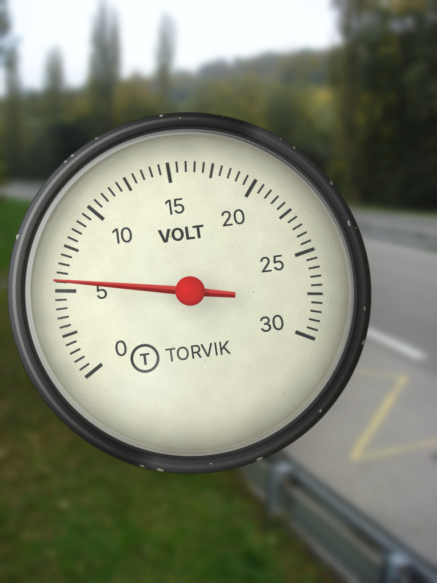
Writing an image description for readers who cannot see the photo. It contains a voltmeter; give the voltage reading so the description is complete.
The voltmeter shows 5.5 V
